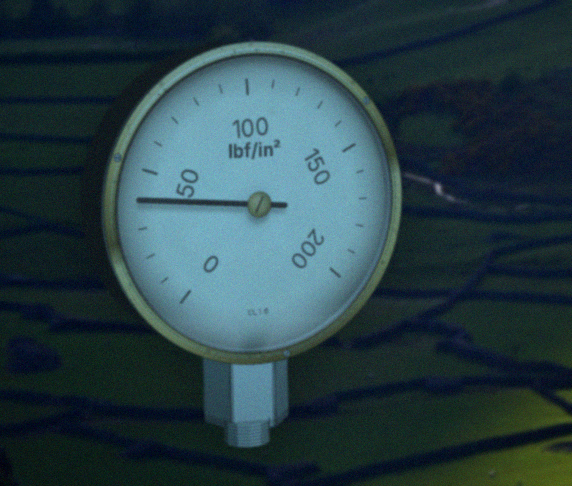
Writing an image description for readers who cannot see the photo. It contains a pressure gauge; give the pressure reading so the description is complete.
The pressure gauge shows 40 psi
